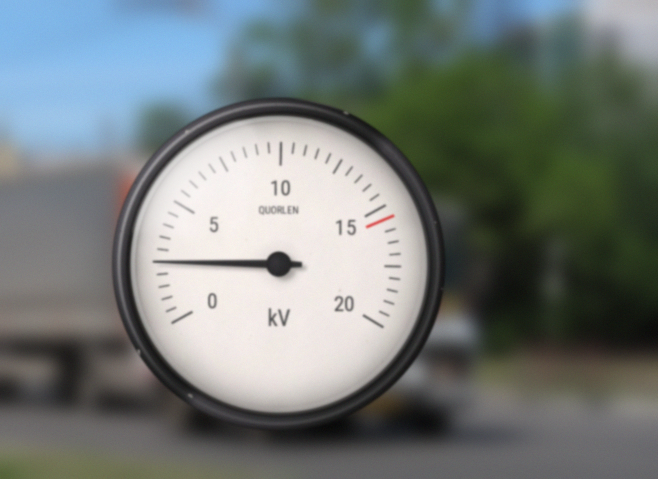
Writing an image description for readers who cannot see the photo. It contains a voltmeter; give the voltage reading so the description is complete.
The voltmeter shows 2.5 kV
